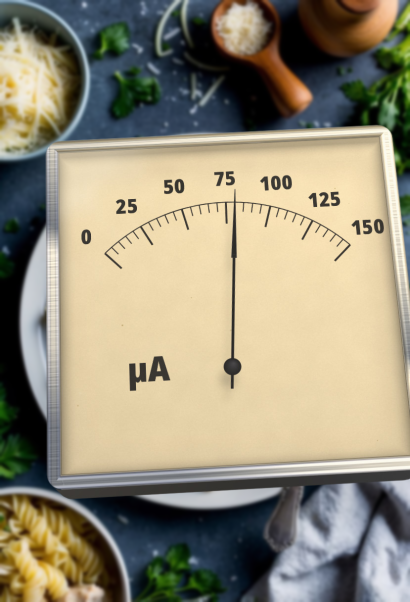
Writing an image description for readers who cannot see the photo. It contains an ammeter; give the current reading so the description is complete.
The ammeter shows 80 µA
